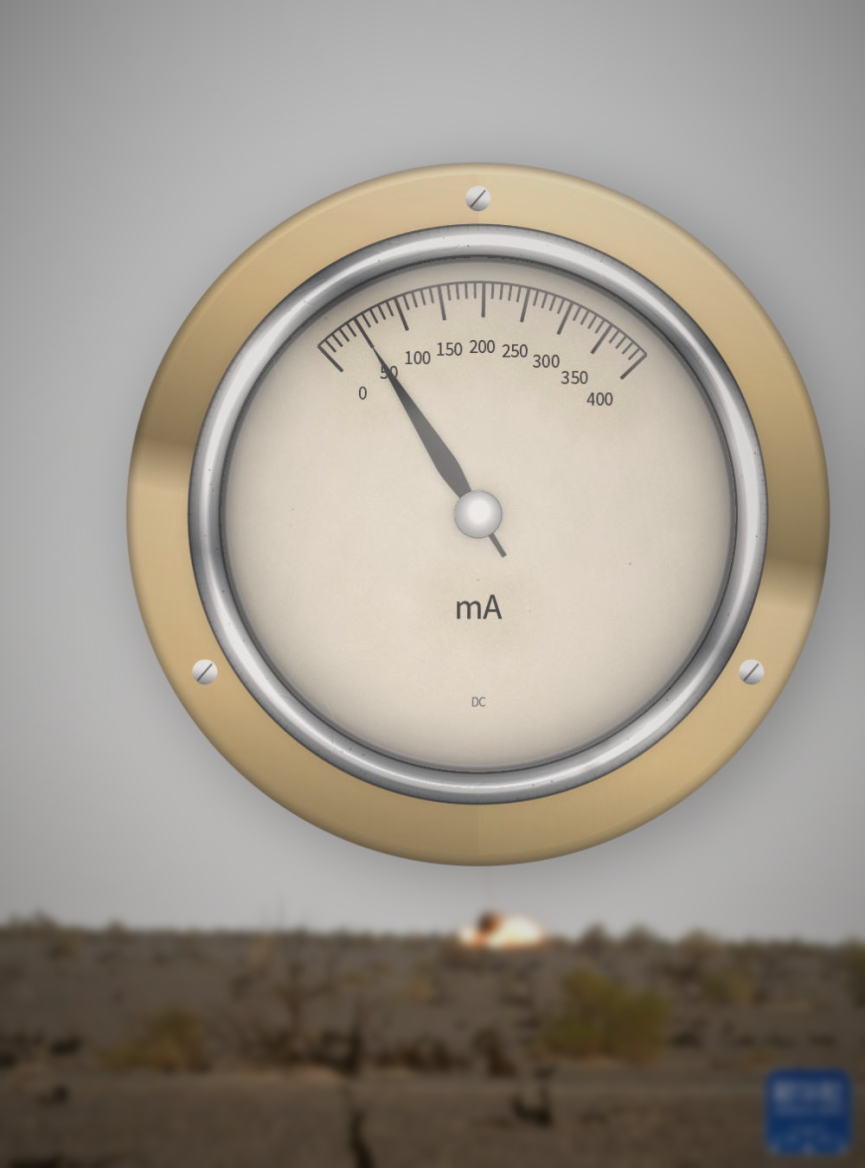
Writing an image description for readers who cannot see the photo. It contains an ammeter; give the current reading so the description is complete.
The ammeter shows 50 mA
